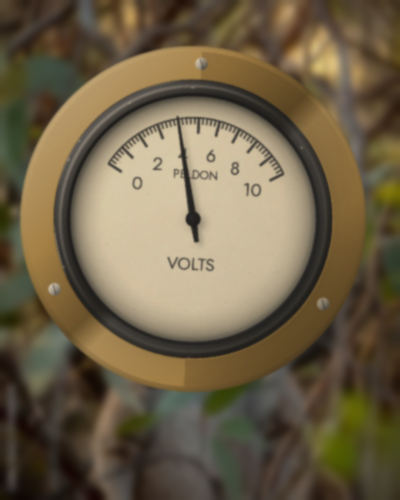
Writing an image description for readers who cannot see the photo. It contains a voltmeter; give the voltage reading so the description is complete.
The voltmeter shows 4 V
